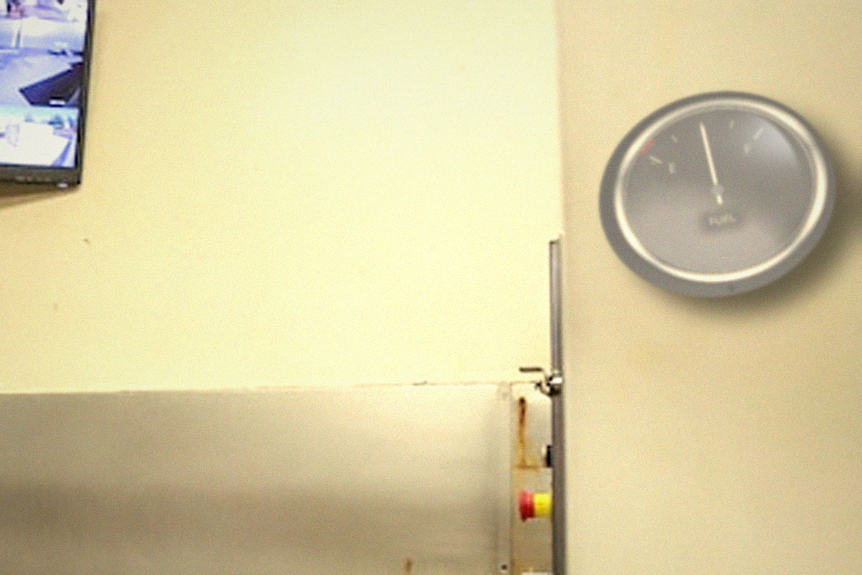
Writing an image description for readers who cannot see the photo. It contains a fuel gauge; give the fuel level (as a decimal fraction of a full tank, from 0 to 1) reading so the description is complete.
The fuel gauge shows 0.5
